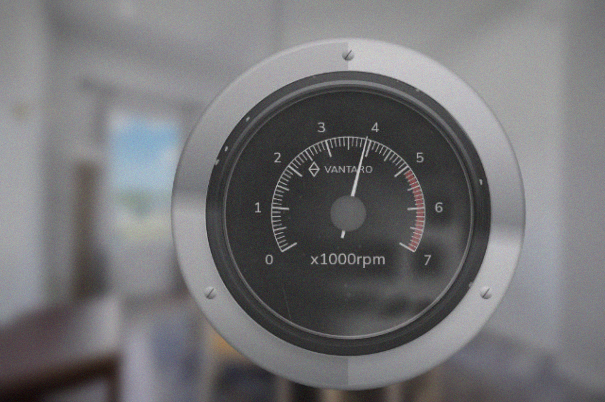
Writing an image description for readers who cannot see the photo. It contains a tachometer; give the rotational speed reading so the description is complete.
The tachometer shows 3900 rpm
